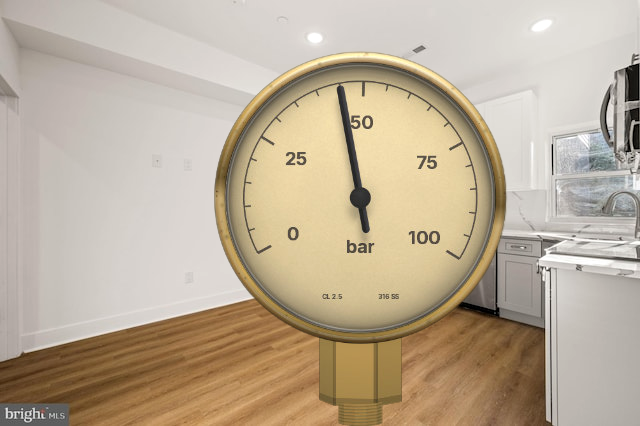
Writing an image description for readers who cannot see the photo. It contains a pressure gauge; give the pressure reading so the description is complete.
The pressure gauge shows 45 bar
